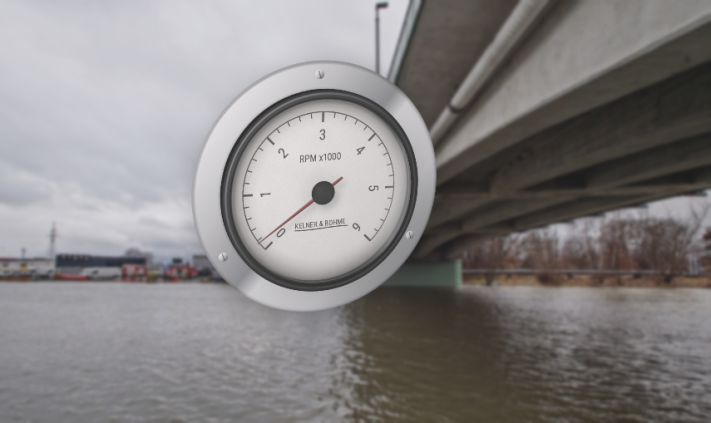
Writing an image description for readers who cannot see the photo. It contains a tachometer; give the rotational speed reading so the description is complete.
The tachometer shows 200 rpm
